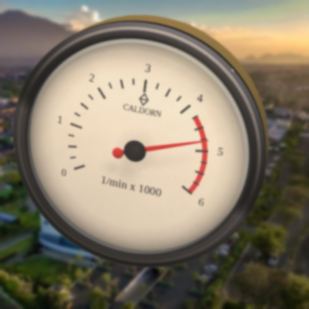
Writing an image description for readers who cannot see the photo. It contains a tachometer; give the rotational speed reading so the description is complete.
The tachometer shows 4750 rpm
